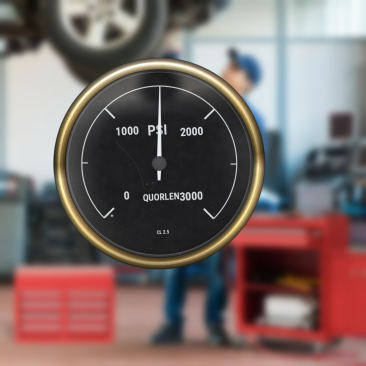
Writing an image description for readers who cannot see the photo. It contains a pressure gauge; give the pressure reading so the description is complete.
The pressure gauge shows 1500 psi
